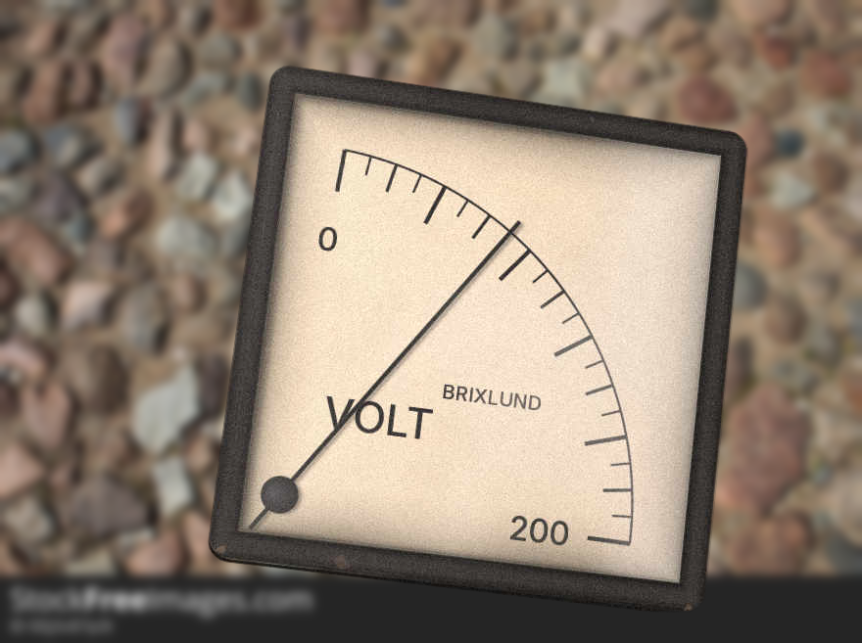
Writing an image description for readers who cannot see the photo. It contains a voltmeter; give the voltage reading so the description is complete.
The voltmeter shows 70 V
